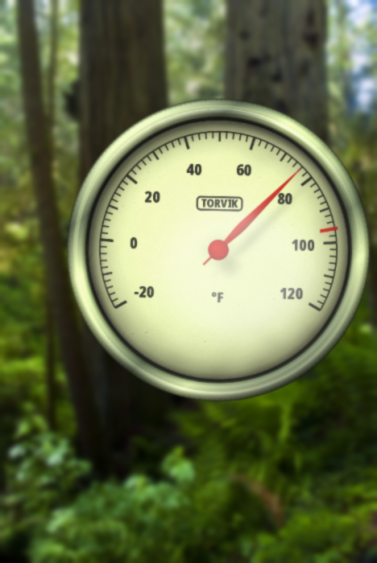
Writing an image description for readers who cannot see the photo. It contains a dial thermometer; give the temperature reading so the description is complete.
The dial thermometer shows 76 °F
